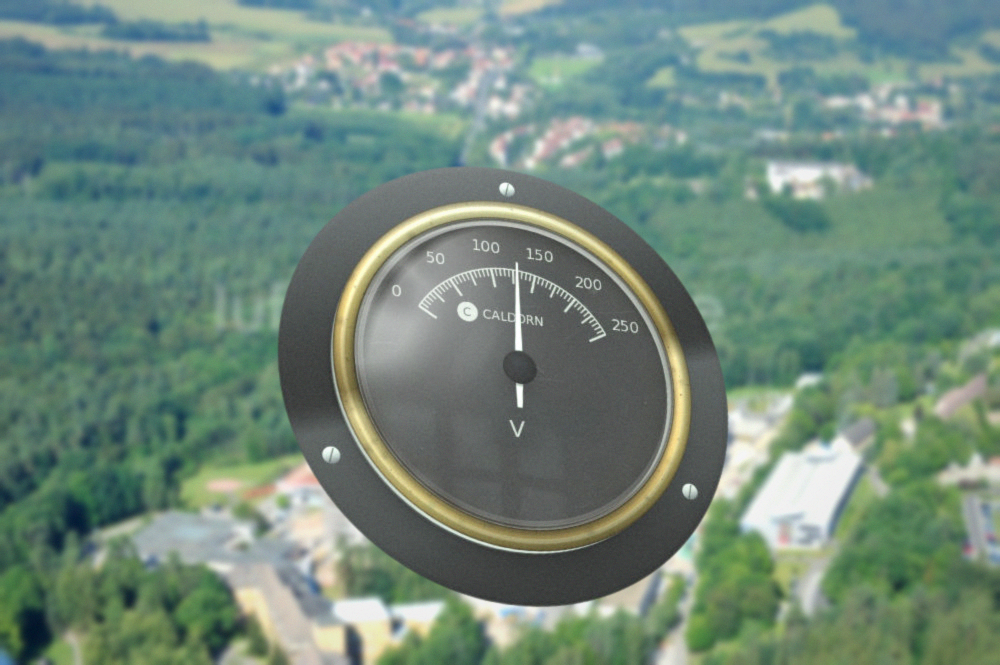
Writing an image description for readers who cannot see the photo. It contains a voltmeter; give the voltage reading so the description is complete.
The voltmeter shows 125 V
